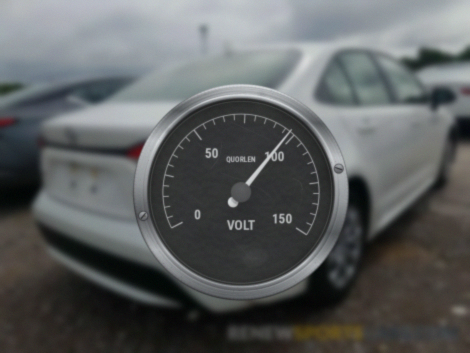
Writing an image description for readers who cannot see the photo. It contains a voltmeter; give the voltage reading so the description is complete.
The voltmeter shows 97.5 V
